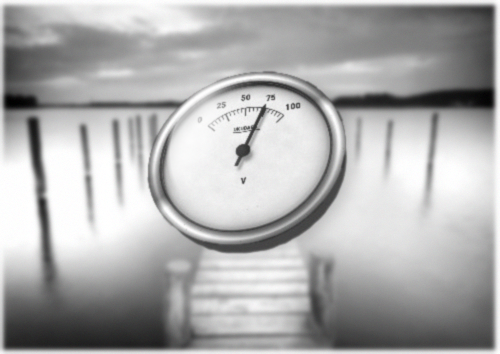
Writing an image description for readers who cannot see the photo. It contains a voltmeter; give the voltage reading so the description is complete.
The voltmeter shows 75 V
